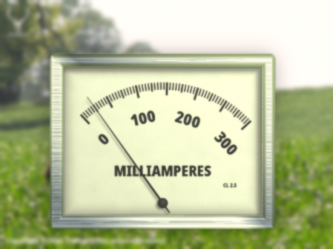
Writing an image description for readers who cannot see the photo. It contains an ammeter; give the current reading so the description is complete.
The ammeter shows 25 mA
